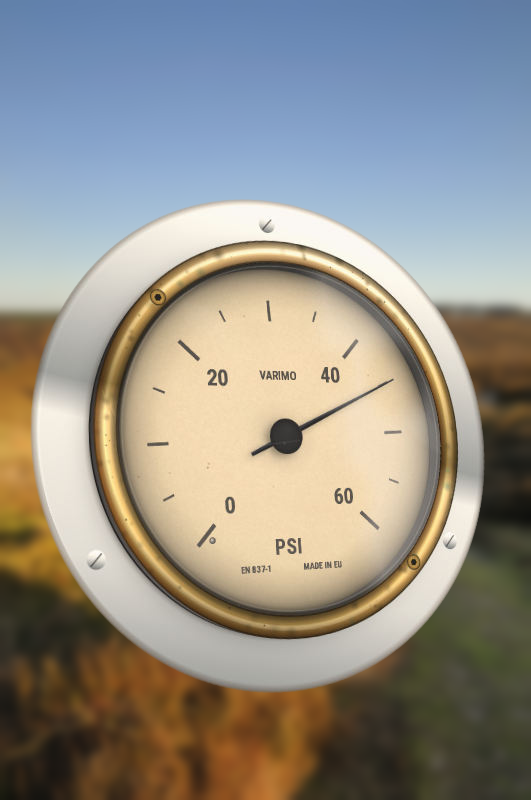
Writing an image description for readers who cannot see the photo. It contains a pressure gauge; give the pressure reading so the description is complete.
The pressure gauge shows 45 psi
